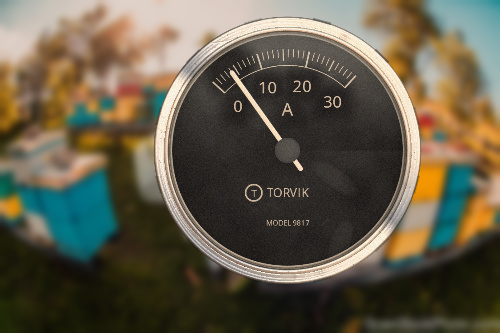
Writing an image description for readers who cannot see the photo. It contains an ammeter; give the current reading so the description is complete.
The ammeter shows 4 A
